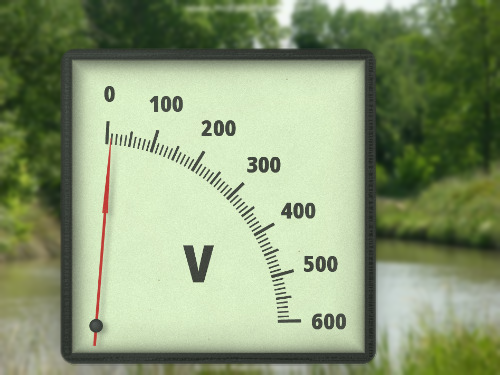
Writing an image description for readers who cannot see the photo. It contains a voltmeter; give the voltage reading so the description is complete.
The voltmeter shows 10 V
